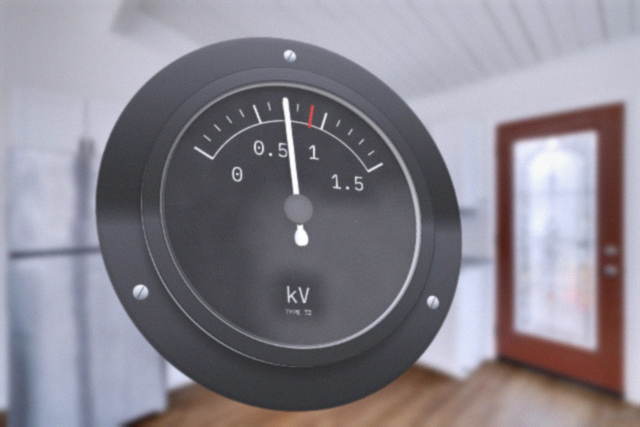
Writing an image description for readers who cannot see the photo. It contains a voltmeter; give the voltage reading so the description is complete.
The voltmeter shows 0.7 kV
